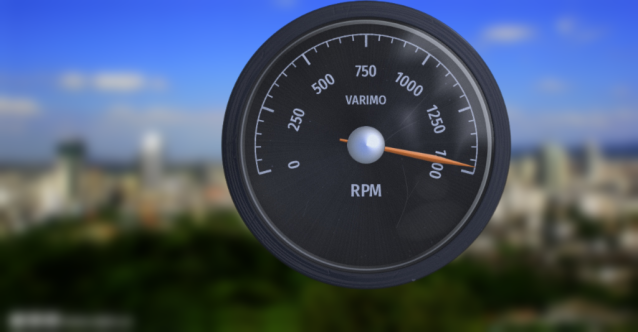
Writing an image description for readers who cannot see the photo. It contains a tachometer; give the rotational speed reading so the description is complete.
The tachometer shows 1475 rpm
